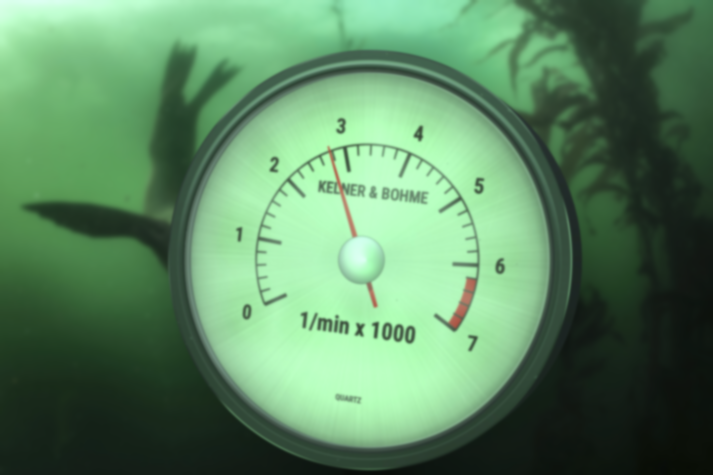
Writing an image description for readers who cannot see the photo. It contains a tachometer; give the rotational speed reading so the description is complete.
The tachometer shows 2800 rpm
